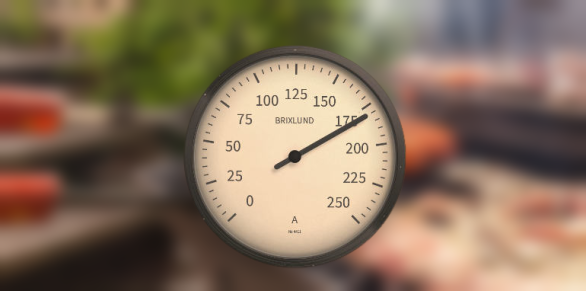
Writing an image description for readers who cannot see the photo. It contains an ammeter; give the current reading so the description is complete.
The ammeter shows 180 A
